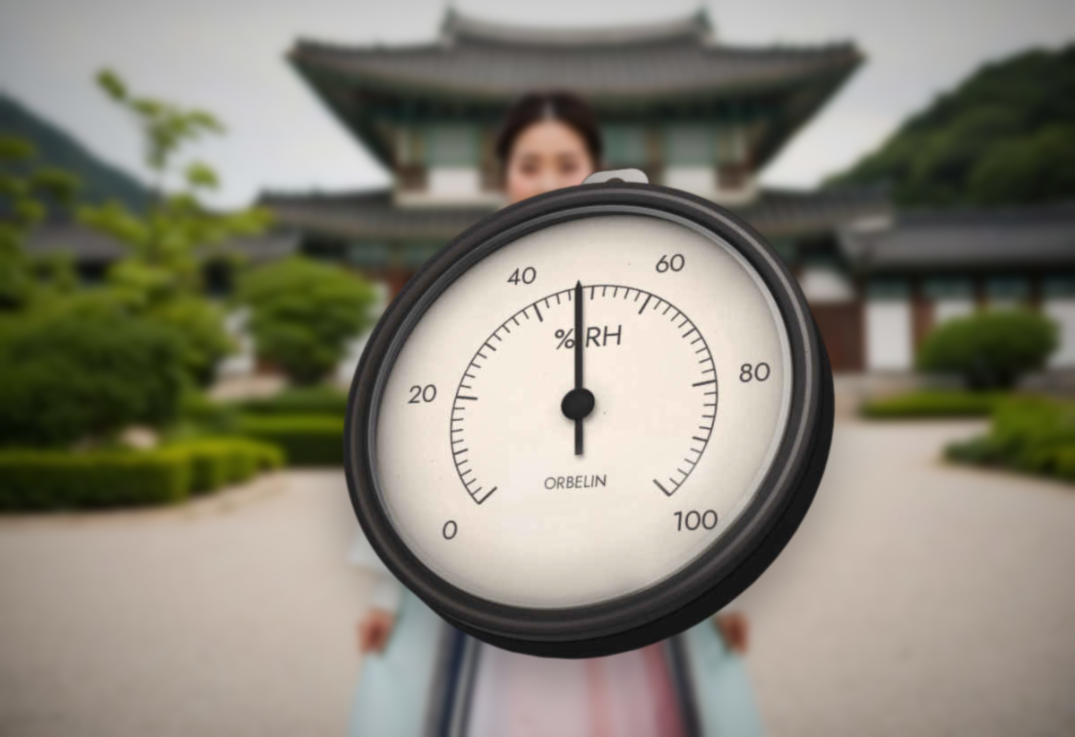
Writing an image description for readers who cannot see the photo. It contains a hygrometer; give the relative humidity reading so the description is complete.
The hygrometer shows 48 %
